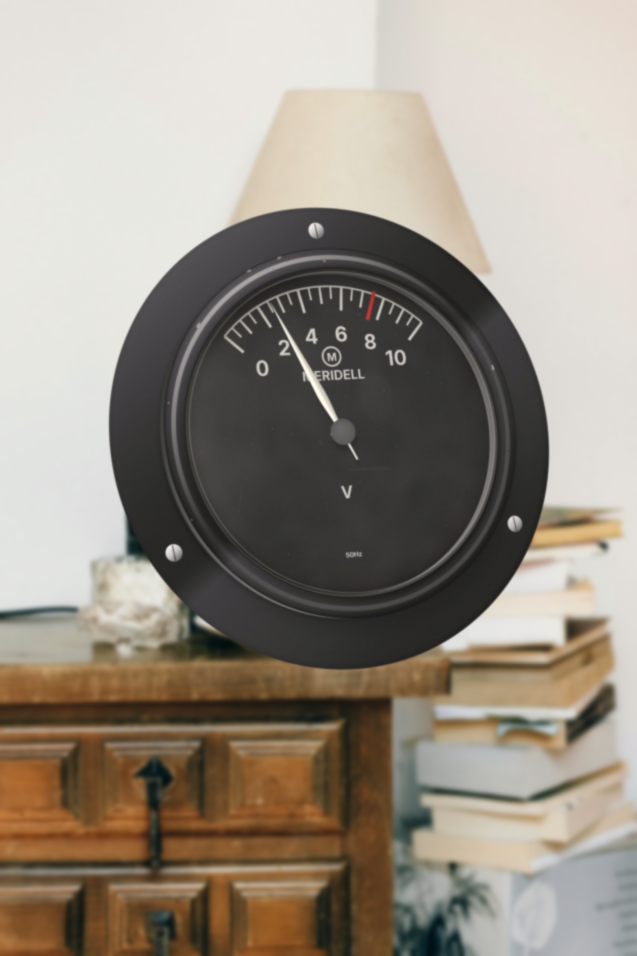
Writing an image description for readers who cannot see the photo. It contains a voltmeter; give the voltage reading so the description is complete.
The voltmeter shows 2.5 V
